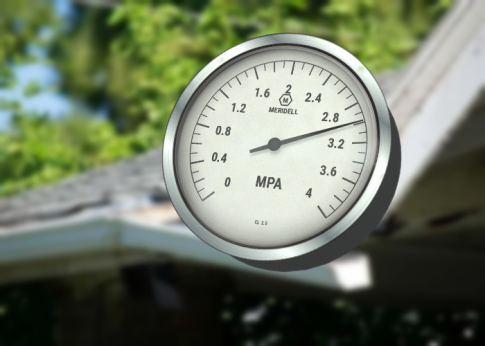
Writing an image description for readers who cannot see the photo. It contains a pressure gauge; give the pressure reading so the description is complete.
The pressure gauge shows 3 MPa
